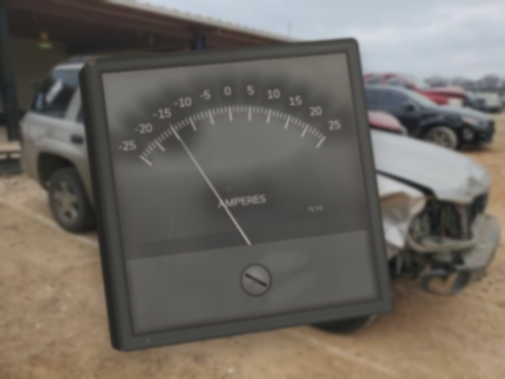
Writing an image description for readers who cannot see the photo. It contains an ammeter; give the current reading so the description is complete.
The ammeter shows -15 A
